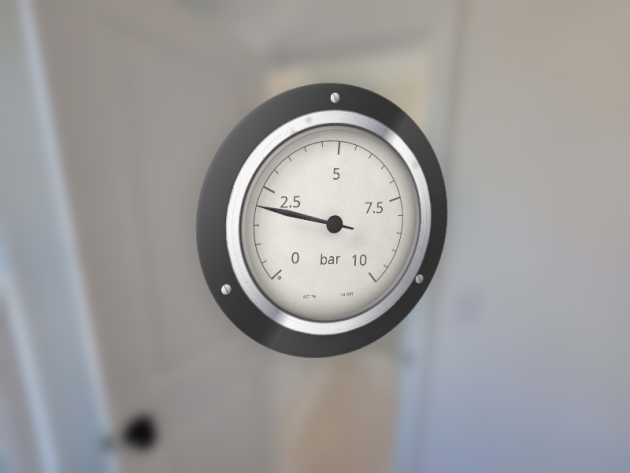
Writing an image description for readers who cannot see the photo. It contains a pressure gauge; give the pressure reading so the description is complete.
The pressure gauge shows 2 bar
